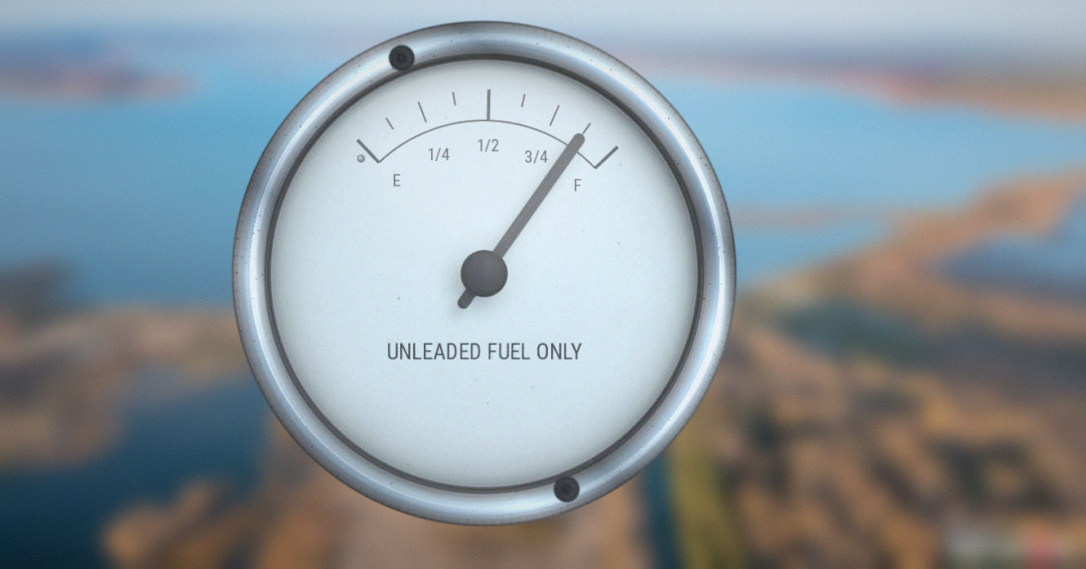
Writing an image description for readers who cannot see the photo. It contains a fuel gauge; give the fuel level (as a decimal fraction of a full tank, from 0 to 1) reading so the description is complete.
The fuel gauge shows 0.875
